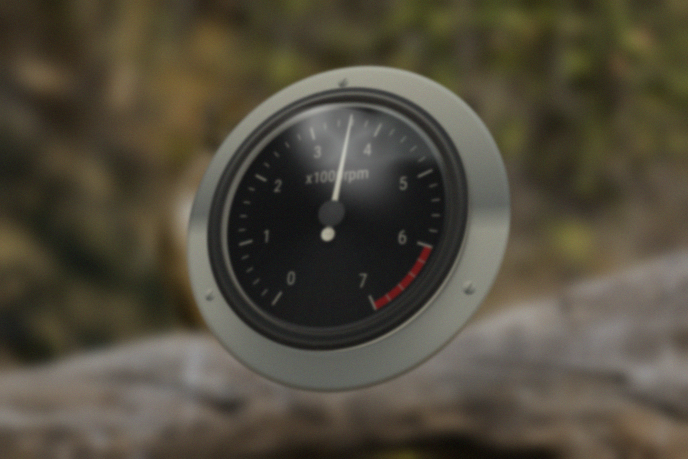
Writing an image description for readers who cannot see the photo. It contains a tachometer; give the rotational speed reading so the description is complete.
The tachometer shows 3600 rpm
